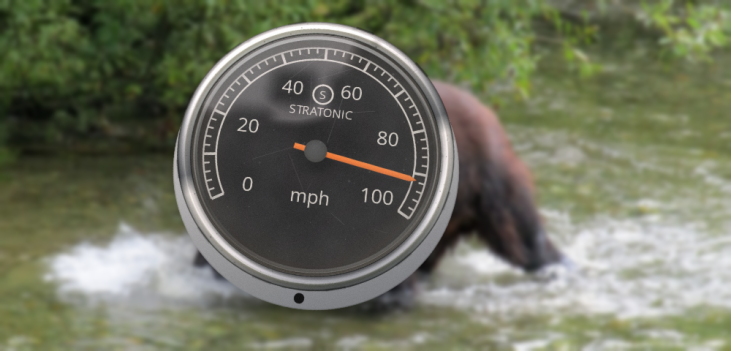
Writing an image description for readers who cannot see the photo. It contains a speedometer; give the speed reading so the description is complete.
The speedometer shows 92 mph
